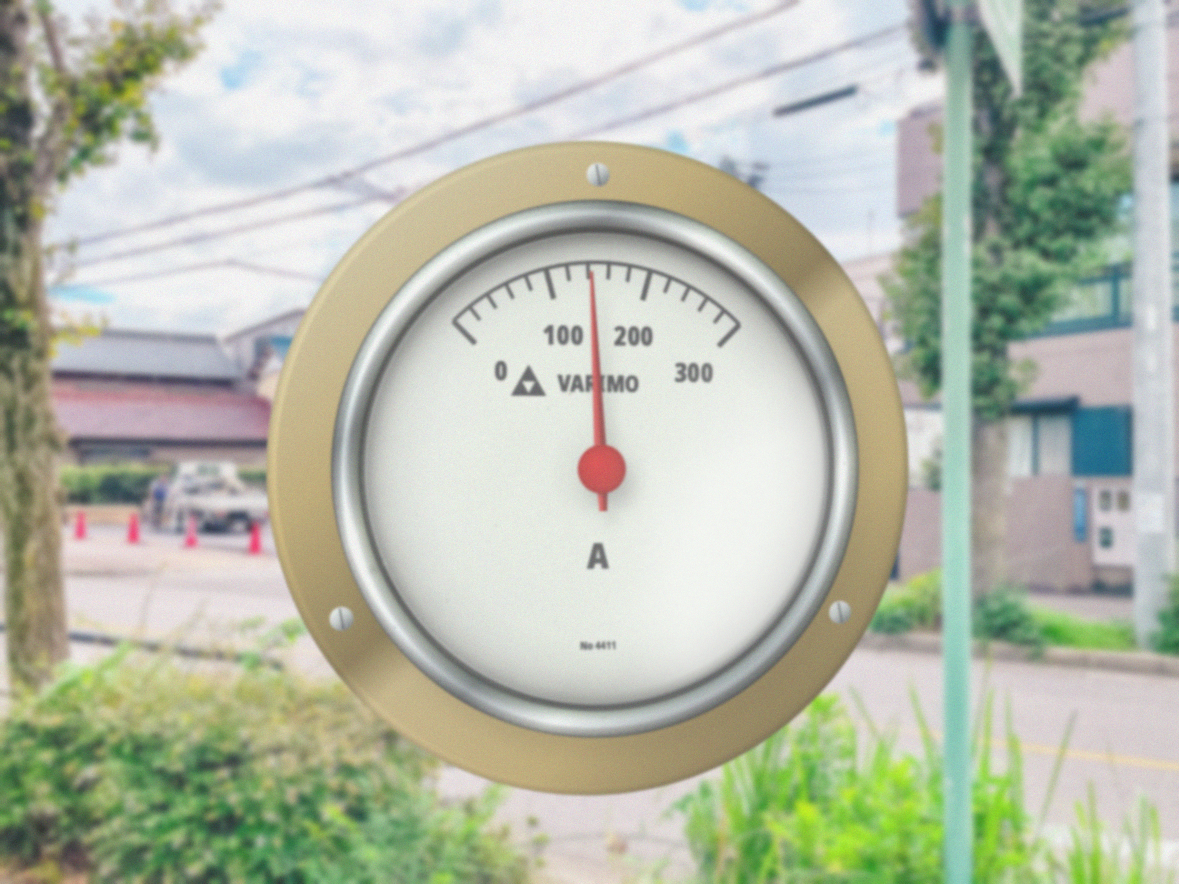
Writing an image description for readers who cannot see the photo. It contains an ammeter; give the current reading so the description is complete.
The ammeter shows 140 A
